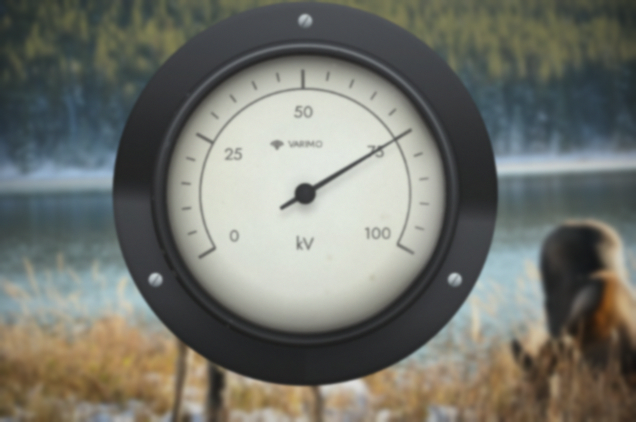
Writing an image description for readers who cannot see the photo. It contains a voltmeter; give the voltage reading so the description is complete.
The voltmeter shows 75 kV
